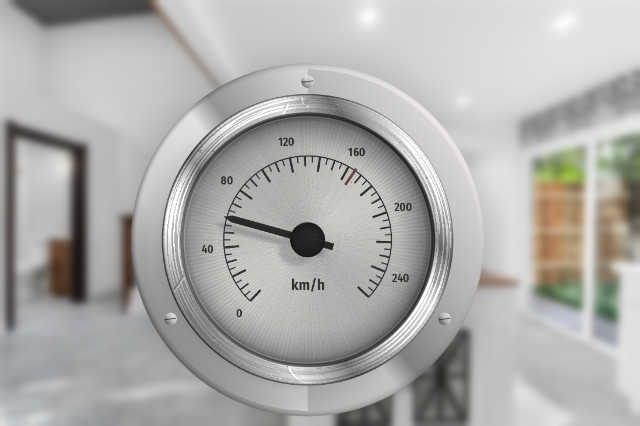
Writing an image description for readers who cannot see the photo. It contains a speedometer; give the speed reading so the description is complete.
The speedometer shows 60 km/h
